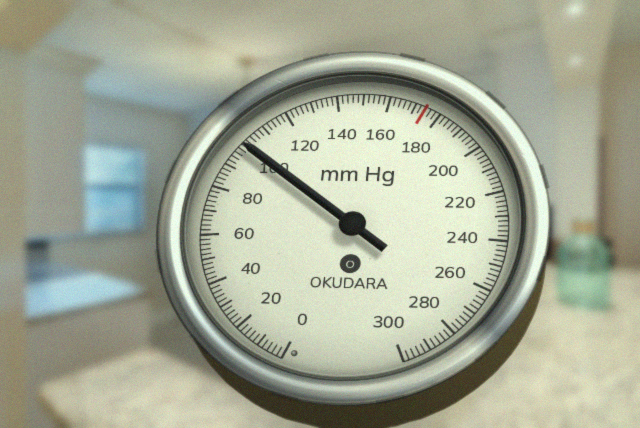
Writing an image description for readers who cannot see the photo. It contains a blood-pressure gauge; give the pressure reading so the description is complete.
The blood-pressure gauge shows 100 mmHg
